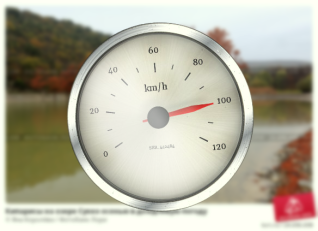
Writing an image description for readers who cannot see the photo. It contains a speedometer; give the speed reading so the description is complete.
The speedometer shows 100 km/h
